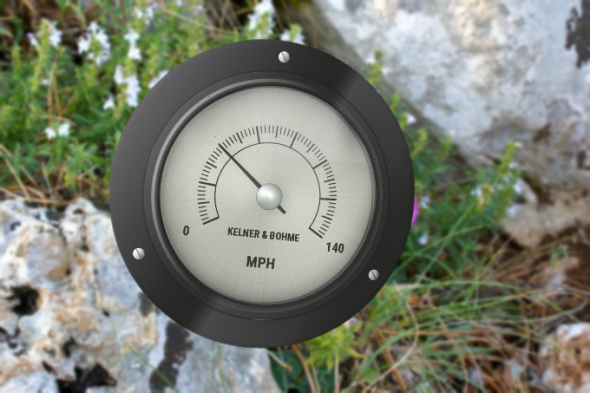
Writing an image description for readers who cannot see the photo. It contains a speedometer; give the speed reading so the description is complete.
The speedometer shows 40 mph
